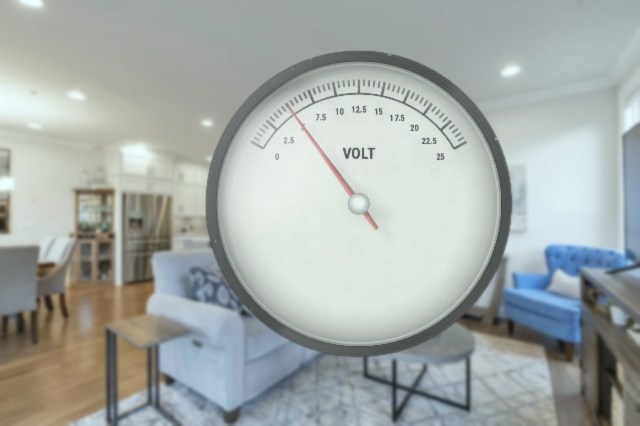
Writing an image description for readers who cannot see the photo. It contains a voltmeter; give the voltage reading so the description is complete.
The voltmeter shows 5 V
